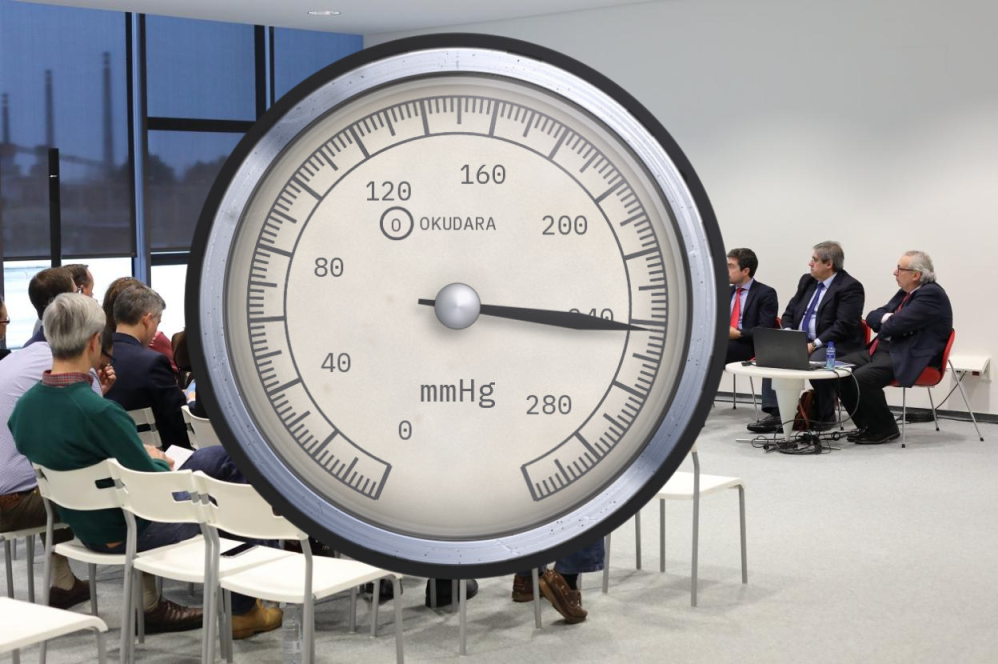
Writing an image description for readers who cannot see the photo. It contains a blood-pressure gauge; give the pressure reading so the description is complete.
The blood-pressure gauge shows 242 mmHg
